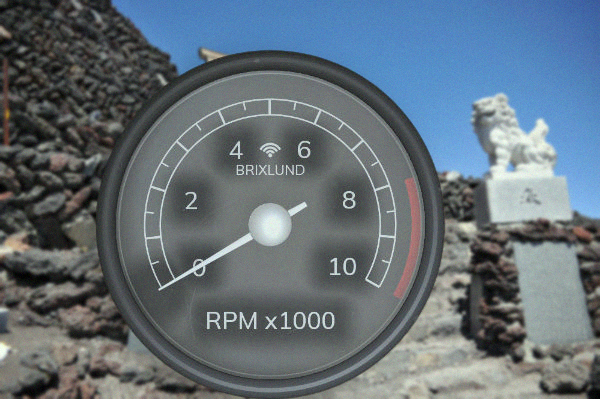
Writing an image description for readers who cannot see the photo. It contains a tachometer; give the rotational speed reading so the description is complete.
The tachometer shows 0 rpm
